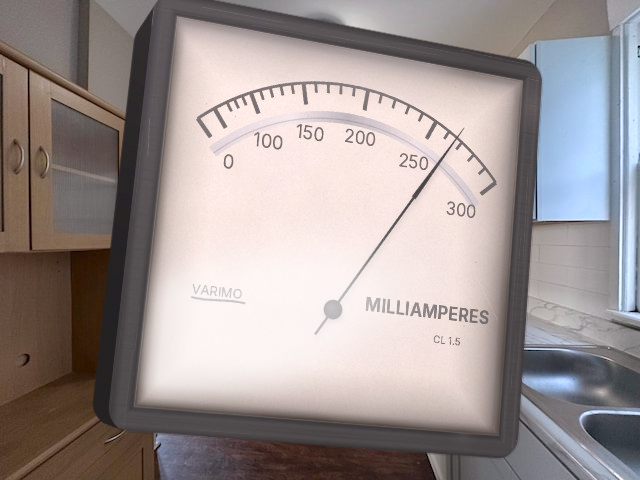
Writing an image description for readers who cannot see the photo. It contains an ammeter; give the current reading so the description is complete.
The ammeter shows 265 mA
